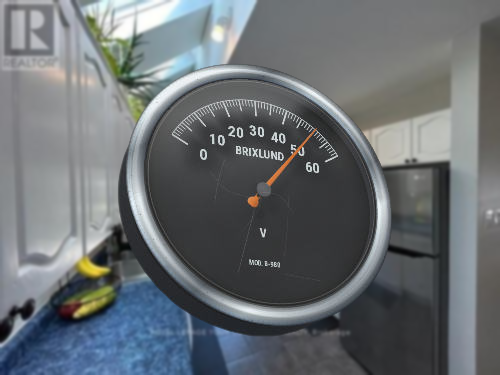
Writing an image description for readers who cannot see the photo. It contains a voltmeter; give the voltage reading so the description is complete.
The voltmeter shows 50 V
